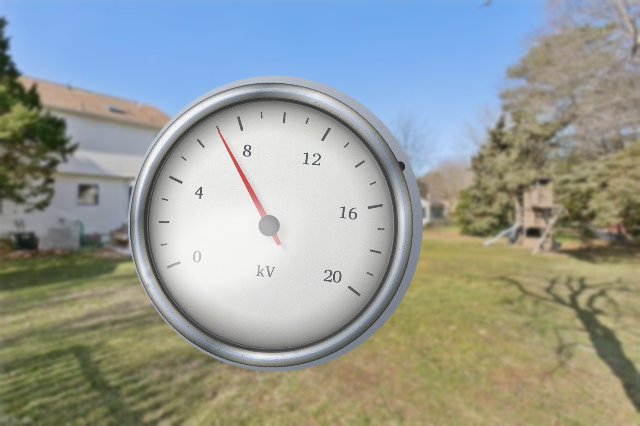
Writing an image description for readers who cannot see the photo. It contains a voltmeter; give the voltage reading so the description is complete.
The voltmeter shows 7 kV
